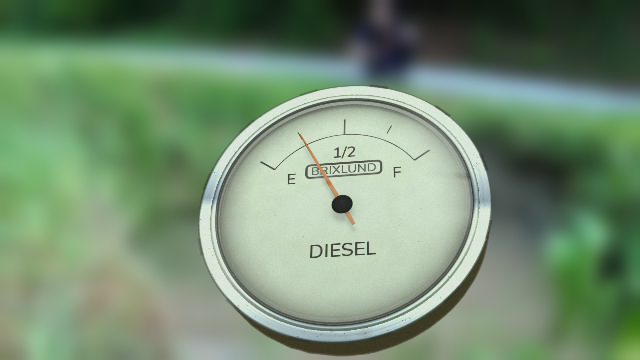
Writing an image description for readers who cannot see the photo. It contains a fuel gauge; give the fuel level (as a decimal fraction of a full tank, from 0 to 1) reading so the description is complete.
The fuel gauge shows 0.25
